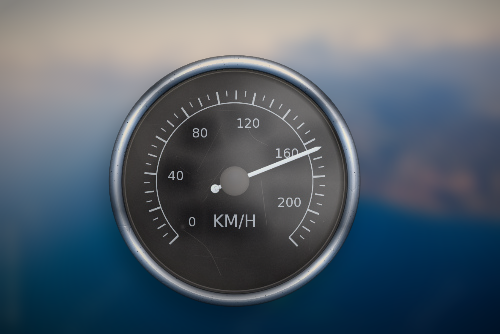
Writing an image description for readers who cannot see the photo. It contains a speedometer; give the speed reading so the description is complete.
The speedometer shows 165 km/h
